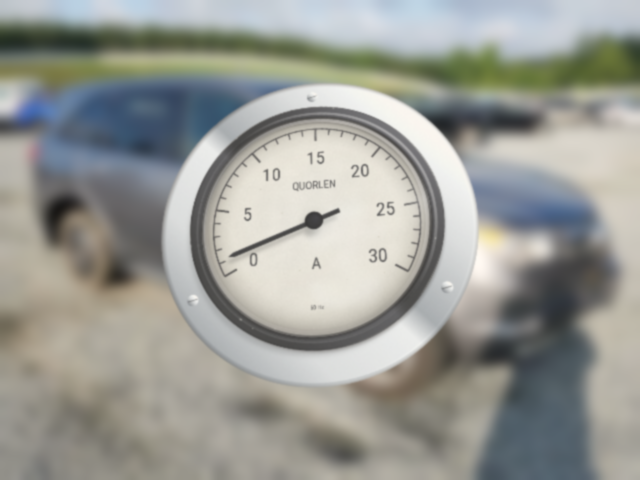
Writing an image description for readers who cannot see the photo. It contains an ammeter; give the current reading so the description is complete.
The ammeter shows 1 A
